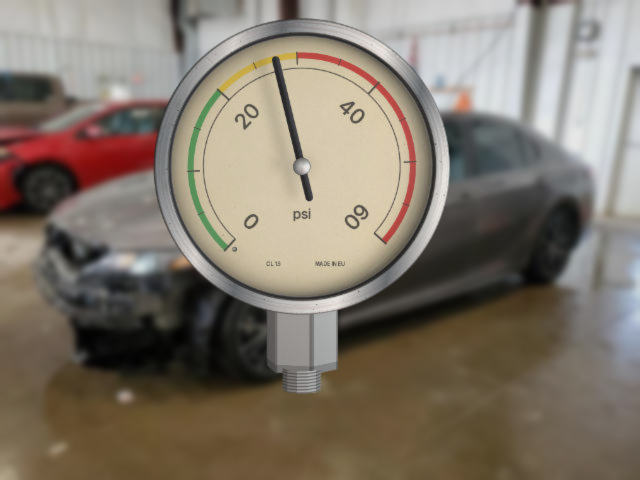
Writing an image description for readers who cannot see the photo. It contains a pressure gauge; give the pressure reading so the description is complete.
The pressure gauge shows 27.5 psi
